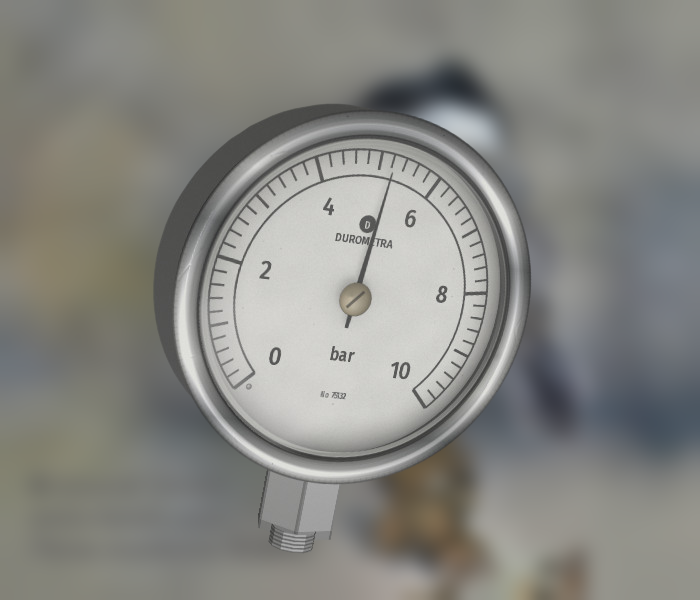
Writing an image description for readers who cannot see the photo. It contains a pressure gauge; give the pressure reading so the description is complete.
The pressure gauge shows 5.2 bar
